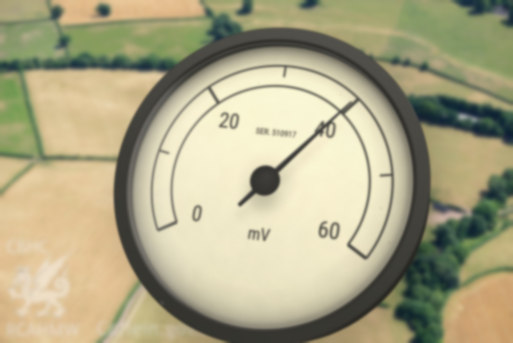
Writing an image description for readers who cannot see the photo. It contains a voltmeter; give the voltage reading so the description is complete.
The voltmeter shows 40 mV
